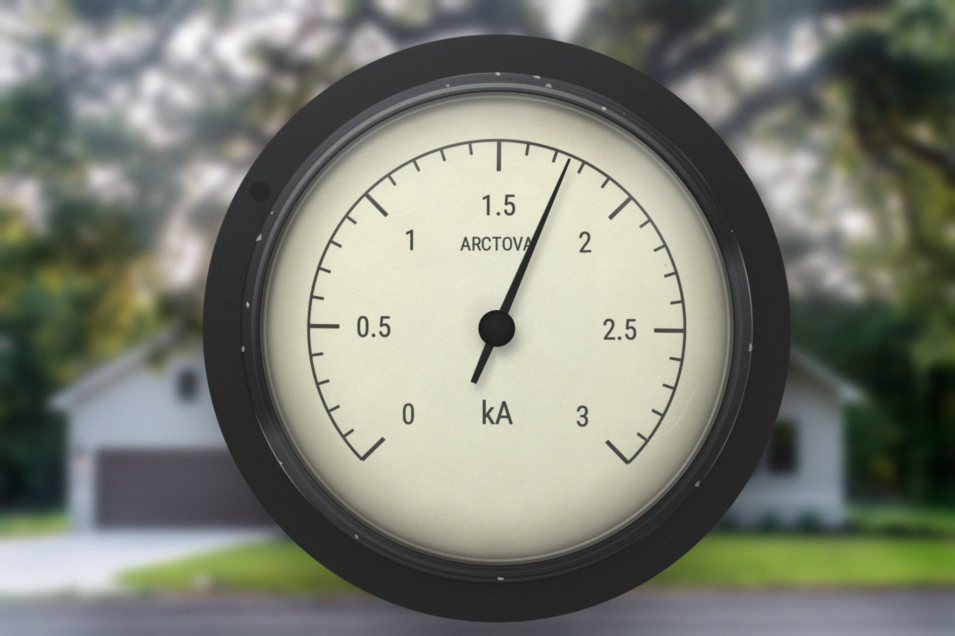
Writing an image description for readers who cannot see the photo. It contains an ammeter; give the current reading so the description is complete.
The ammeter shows 1.75 kA
